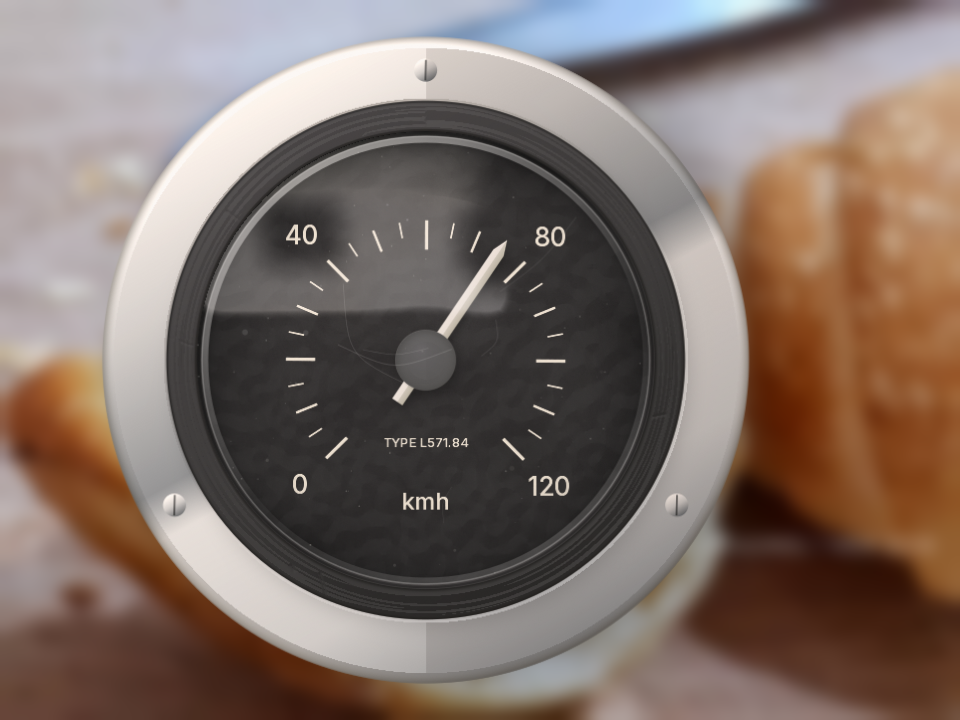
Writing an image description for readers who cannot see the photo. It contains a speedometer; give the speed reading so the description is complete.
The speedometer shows 75 km/h
